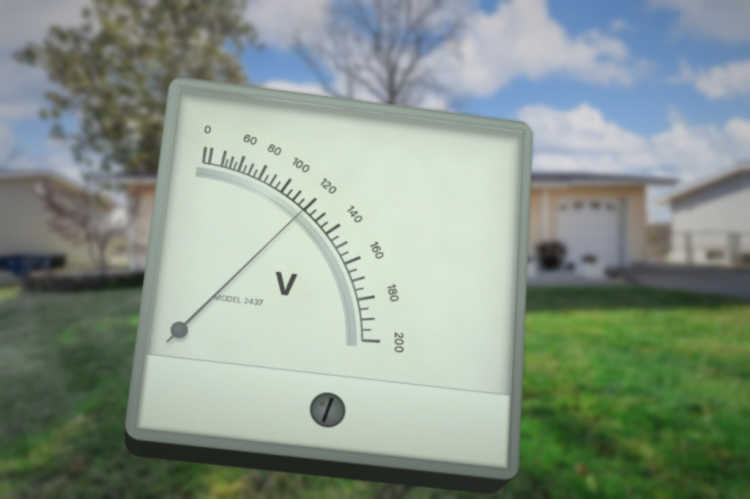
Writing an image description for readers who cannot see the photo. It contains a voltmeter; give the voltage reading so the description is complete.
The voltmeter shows 120 V
